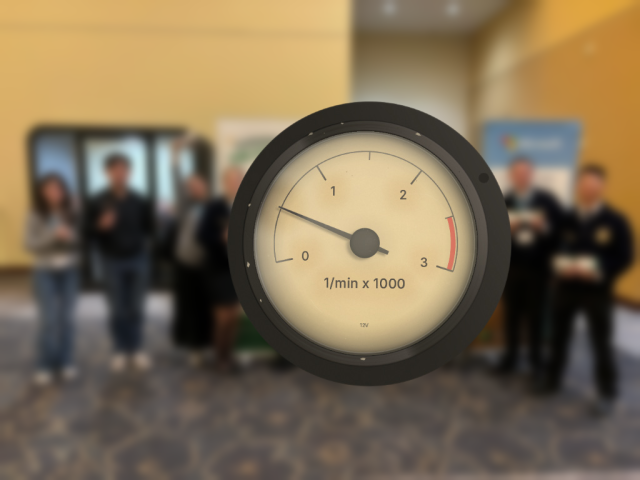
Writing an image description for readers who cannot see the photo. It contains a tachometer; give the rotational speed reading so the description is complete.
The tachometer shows 500 rpm
